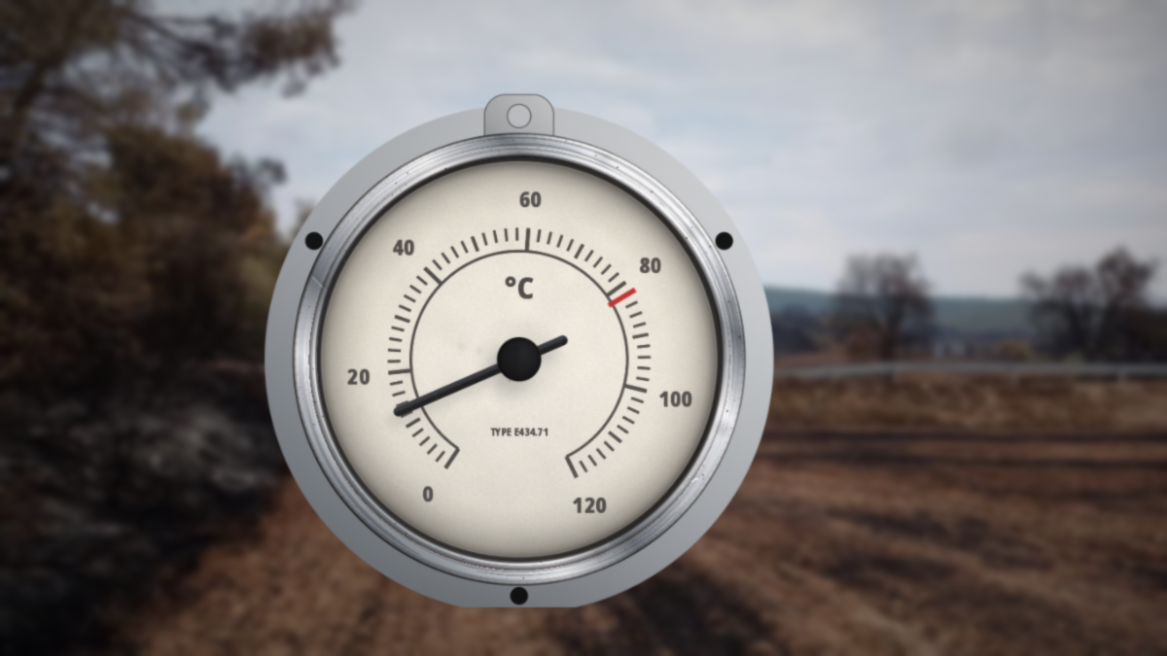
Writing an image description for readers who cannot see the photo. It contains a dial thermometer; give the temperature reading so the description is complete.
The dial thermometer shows 13 °C
